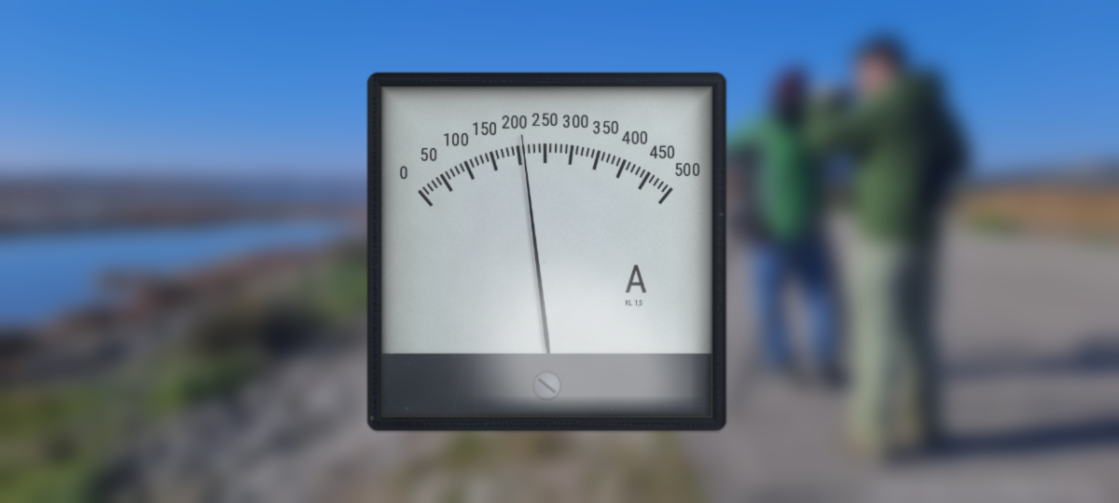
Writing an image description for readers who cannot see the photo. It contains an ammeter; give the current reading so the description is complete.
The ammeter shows 210 A
